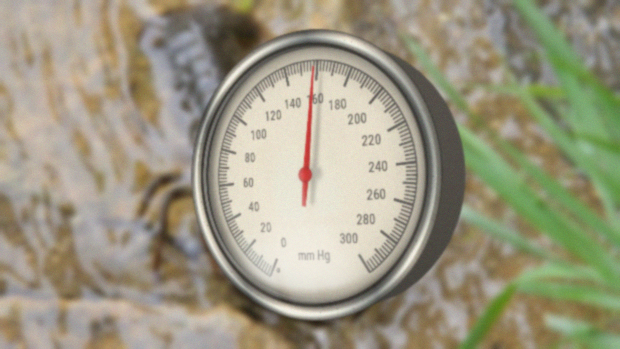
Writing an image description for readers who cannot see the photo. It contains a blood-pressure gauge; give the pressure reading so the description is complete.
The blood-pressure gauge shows 160 mmHg
